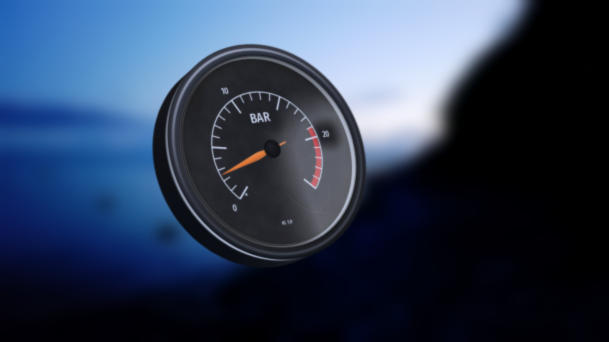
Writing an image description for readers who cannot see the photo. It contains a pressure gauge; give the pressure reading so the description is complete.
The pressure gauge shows 2.5 bar
